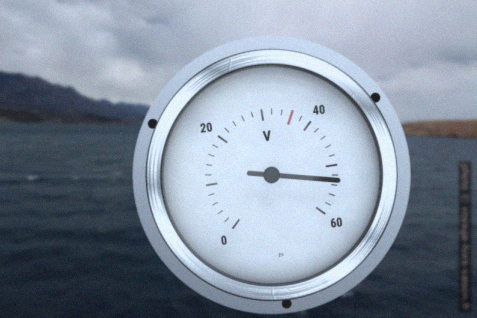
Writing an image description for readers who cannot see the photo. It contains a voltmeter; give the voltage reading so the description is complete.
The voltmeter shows 53 V
